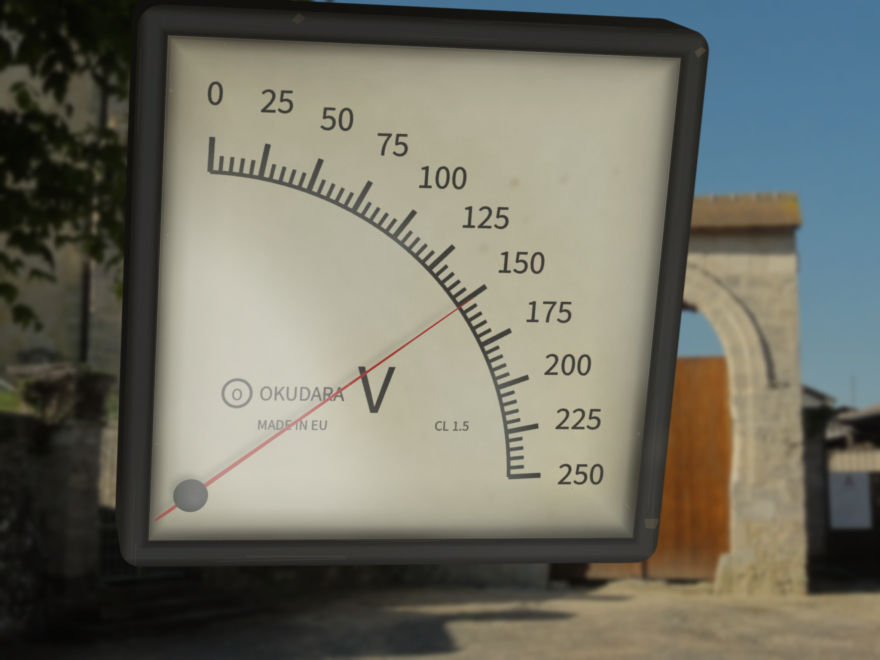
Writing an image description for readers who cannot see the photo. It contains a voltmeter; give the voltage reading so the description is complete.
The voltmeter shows 150 V
